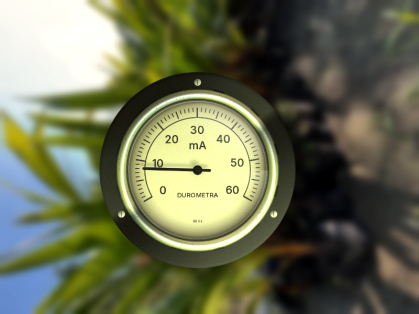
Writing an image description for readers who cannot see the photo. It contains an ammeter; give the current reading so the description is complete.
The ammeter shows 8 mA
